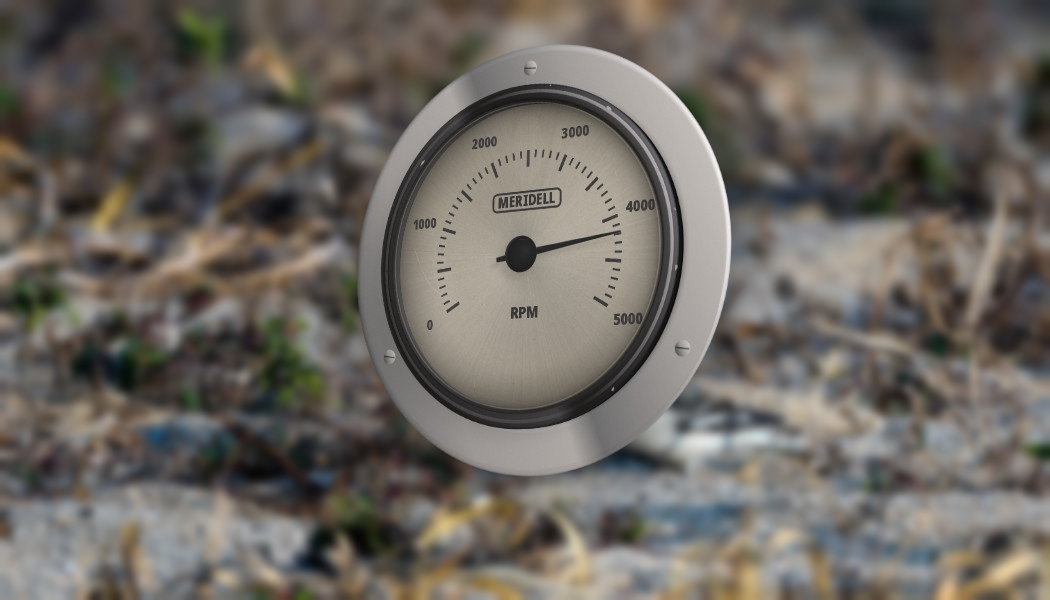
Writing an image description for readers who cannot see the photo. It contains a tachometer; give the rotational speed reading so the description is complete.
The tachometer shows 4200 rpm
